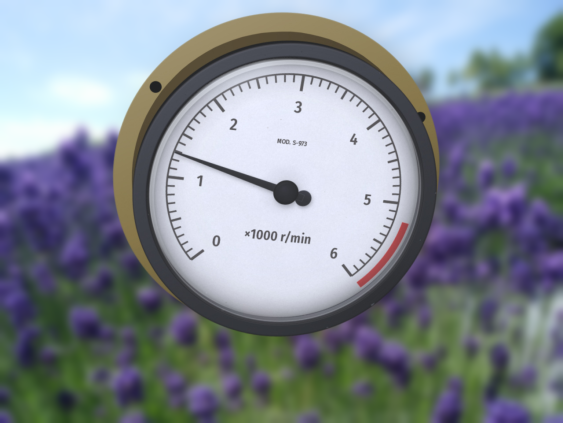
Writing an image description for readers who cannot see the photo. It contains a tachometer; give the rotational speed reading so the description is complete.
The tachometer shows 1300 rpm
